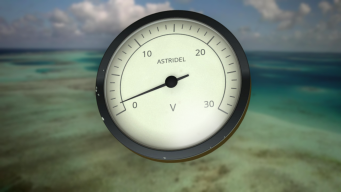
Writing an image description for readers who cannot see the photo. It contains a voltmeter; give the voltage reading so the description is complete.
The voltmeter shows 1 V
